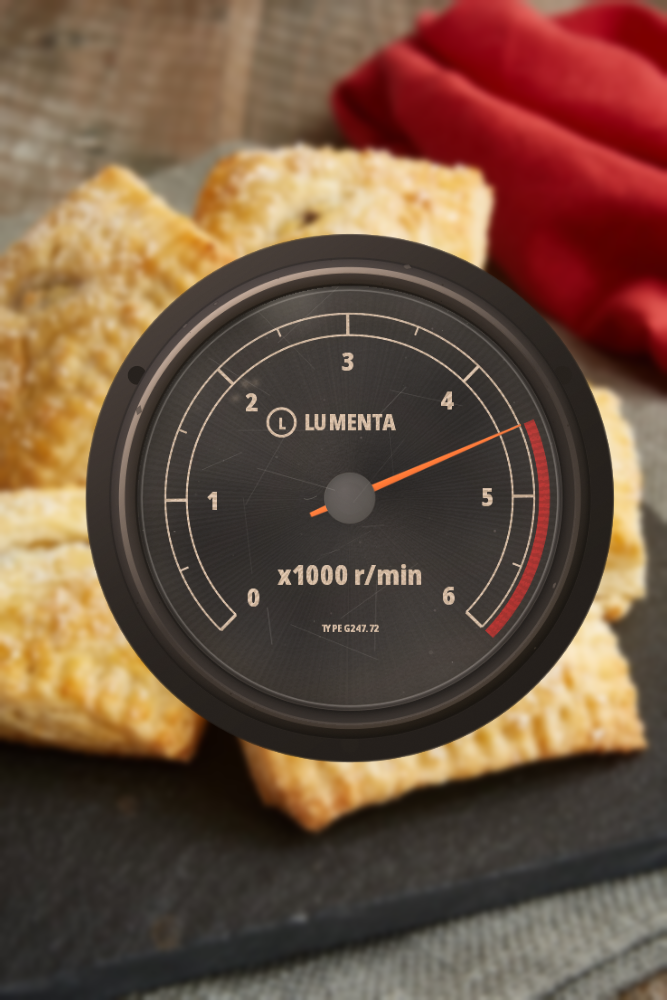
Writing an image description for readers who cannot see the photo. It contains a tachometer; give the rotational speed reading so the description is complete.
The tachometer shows 4500 rpm
